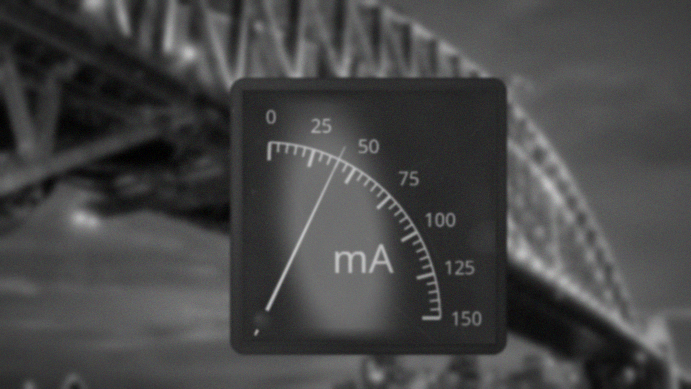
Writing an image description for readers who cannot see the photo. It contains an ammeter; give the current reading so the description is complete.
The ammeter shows 40 mA
